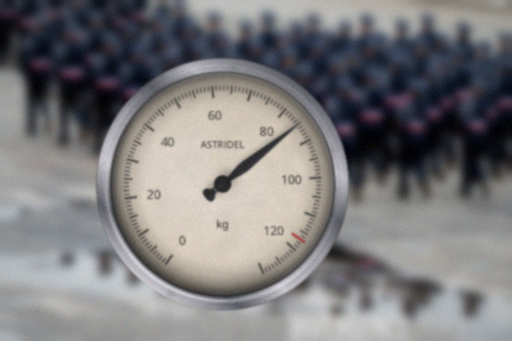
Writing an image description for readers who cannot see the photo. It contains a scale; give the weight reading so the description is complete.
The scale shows 85 kg
